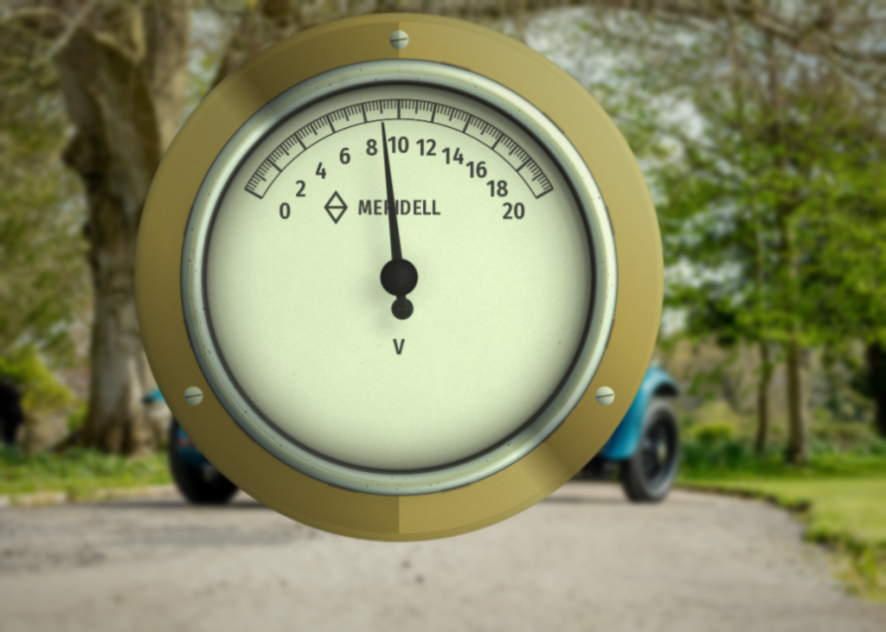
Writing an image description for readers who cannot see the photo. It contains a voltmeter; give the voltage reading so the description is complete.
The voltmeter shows 9 V
